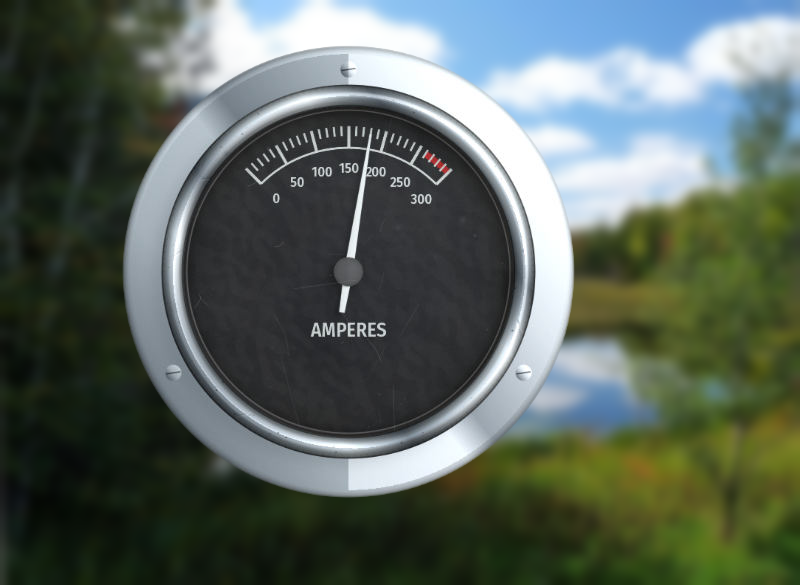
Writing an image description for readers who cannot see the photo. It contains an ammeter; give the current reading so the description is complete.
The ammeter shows 180 A
